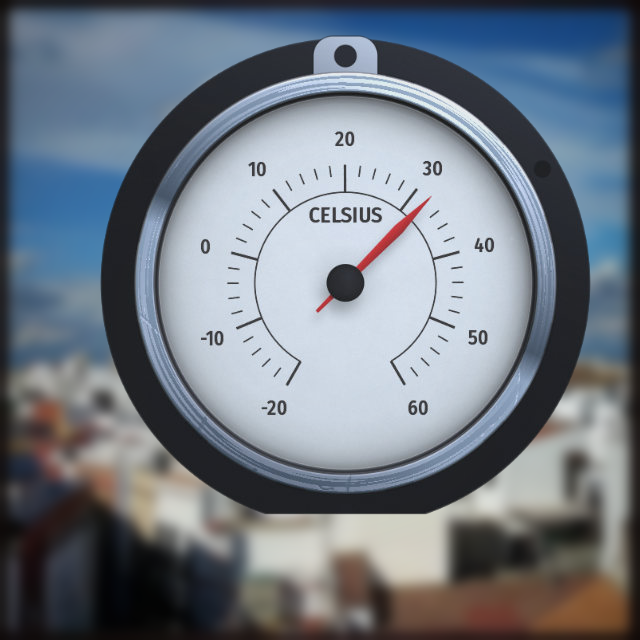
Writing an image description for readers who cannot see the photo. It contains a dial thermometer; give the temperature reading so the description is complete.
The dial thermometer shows 32 °C
